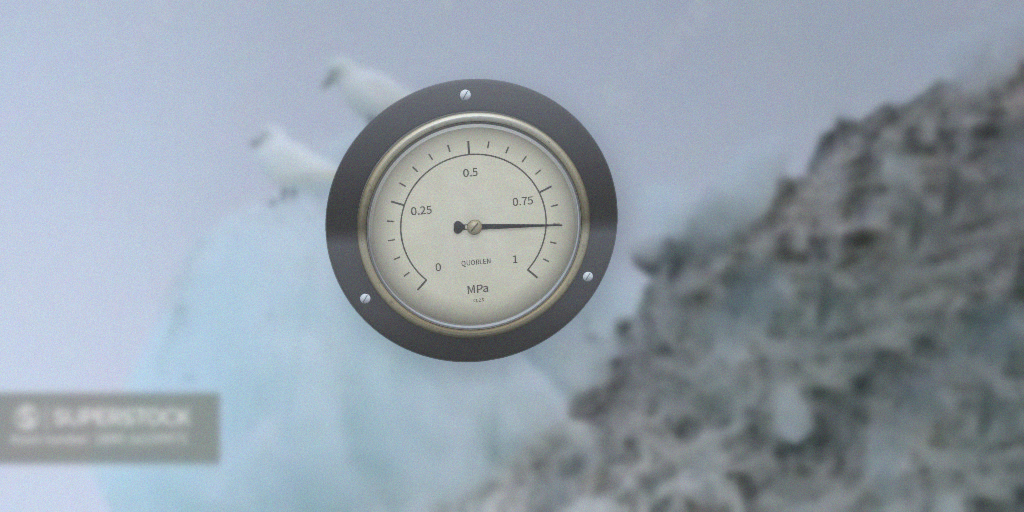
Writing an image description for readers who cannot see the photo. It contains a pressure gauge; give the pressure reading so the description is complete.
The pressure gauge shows 0.85 MPa
